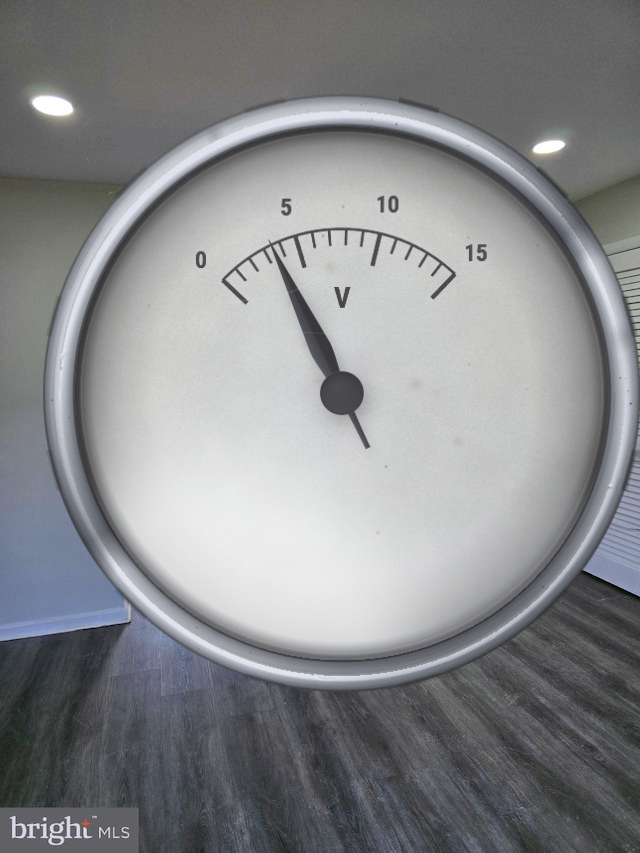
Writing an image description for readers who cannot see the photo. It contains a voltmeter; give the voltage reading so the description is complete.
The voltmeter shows 3.5 V
